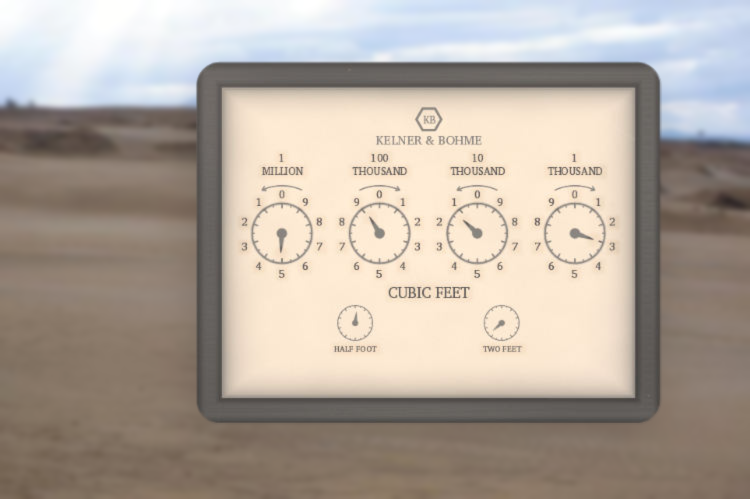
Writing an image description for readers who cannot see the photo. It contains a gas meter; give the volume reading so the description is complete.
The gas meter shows 491300 ft³
